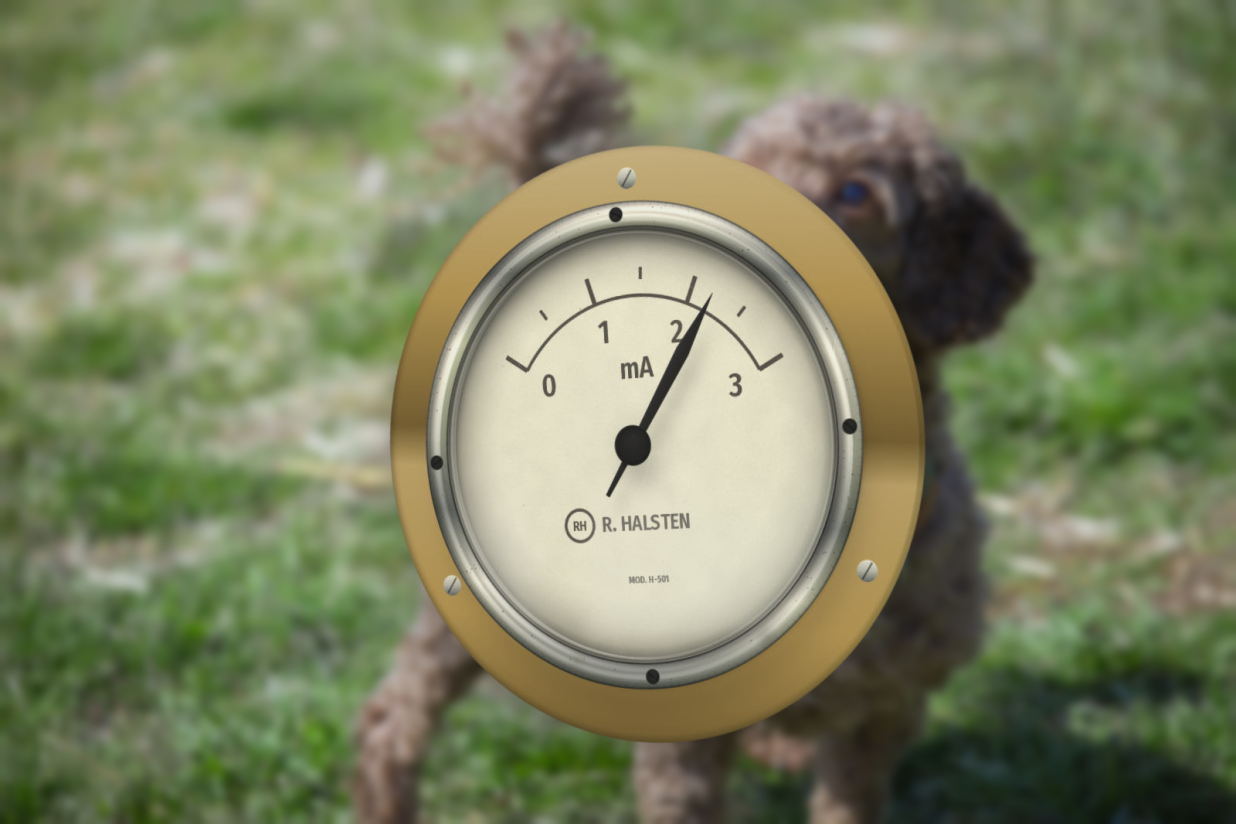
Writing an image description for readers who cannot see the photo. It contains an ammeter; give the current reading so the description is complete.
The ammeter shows 2.25 mA
